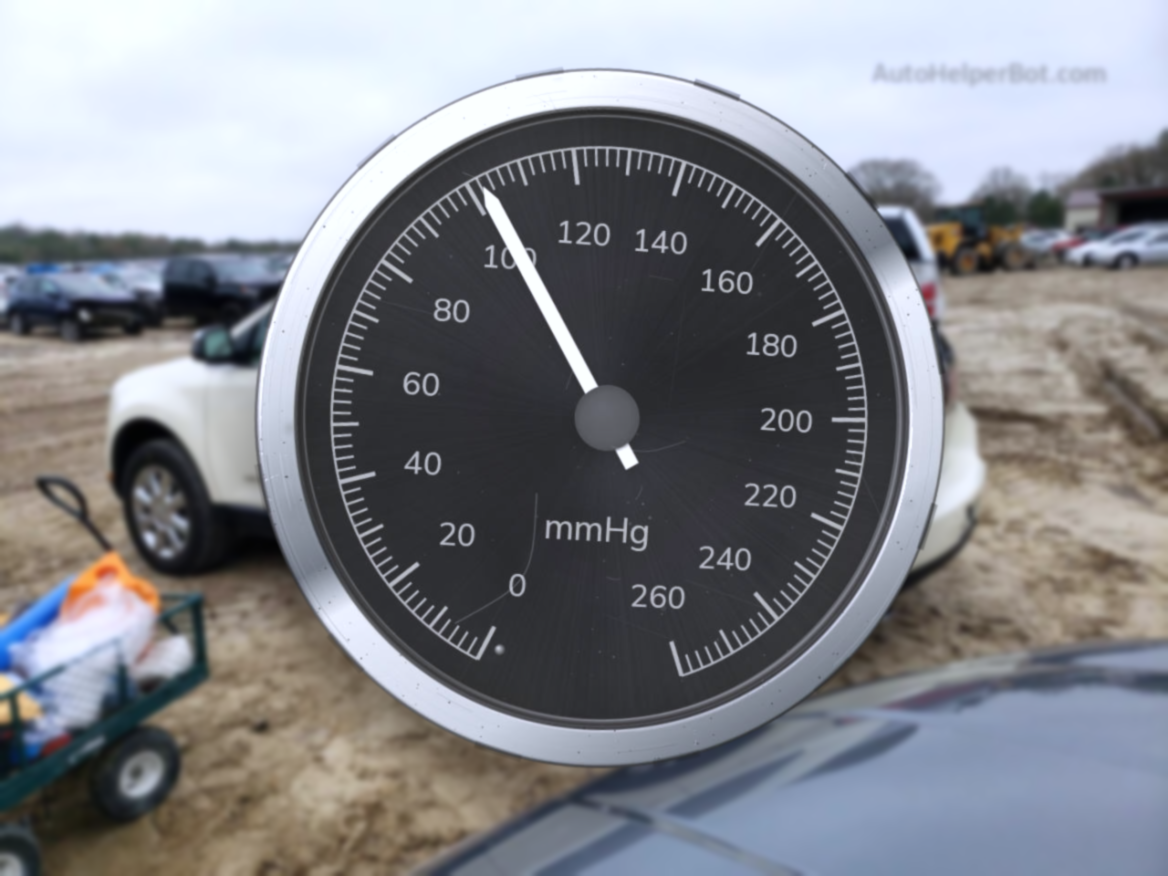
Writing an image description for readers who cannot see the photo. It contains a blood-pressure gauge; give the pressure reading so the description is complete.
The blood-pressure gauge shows 102 mmHg
